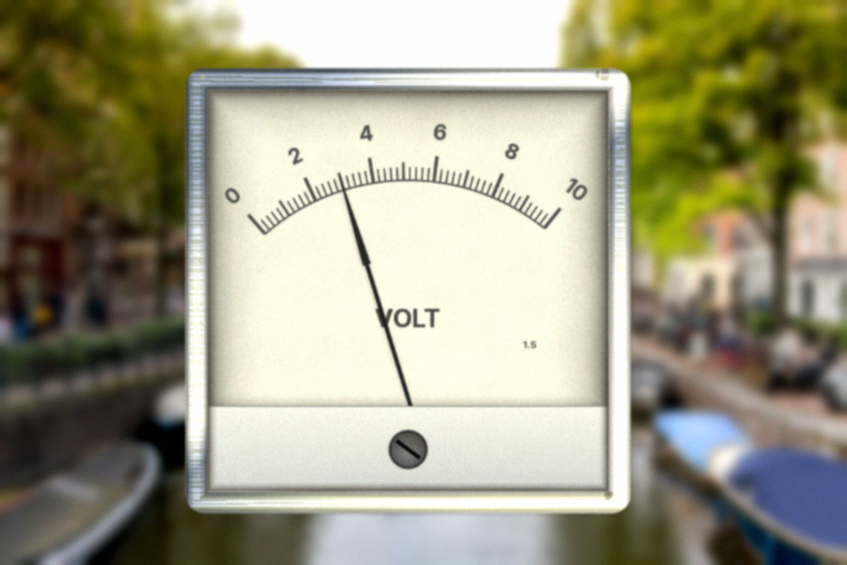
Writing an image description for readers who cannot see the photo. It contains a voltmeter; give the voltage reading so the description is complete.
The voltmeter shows 3 V
